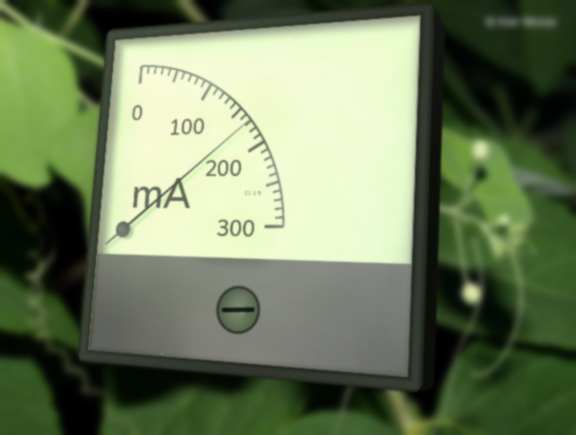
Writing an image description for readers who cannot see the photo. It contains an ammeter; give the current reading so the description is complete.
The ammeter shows 170 mA
